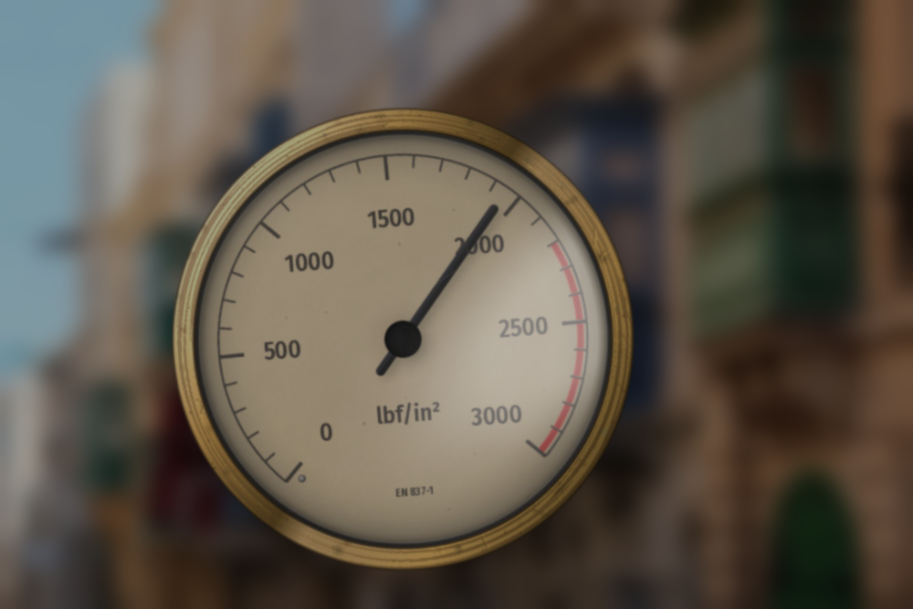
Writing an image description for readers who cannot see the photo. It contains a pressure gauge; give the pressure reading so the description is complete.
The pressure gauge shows 1950 psi
